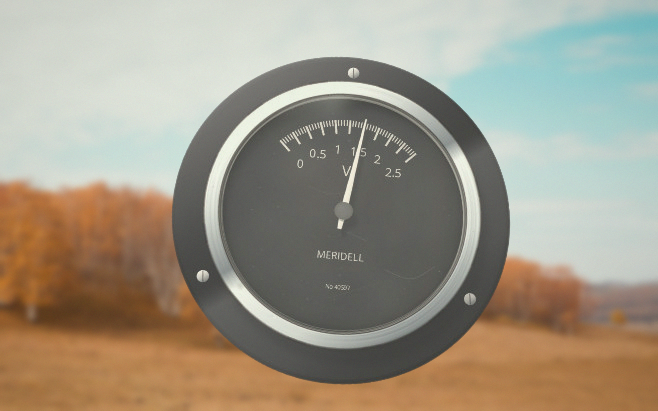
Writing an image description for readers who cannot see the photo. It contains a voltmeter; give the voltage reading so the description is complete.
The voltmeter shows 1.5 V
